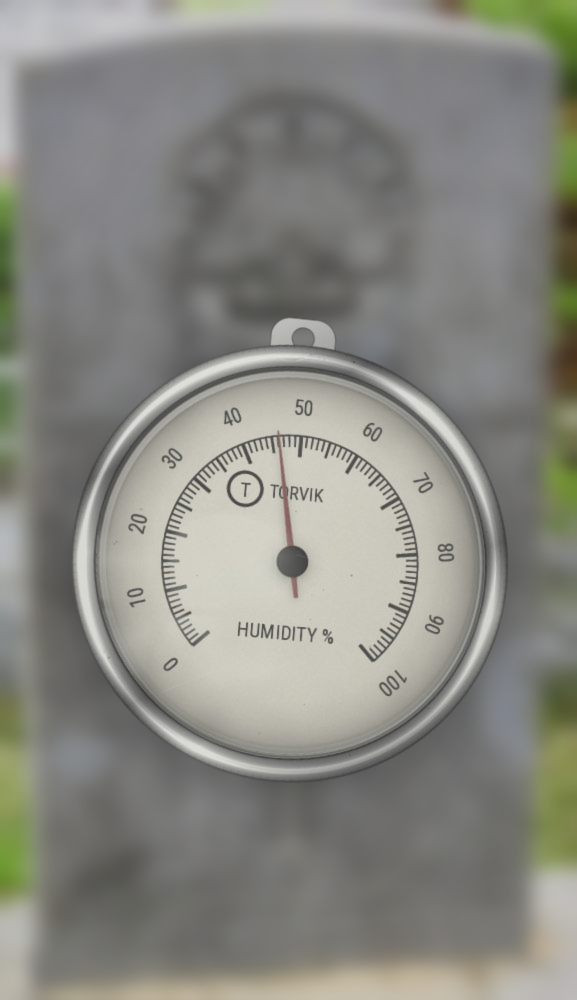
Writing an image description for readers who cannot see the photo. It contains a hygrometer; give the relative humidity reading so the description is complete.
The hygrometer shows 46 %
